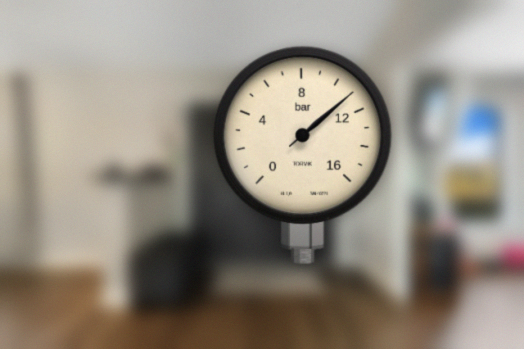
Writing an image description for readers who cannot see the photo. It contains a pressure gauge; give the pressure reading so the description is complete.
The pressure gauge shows 11 bar
